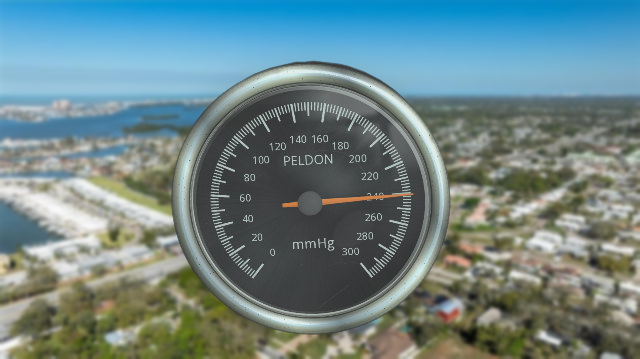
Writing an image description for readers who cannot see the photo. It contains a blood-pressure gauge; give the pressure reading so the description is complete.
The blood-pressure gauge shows 240 mmHg
